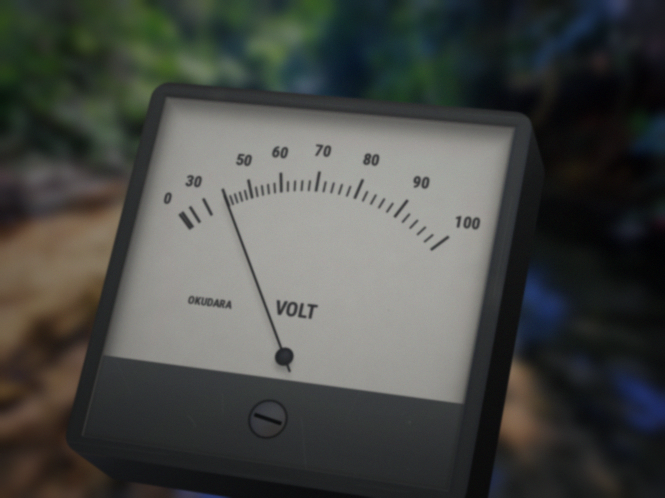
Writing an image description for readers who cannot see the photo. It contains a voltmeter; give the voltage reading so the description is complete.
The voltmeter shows 40 V
